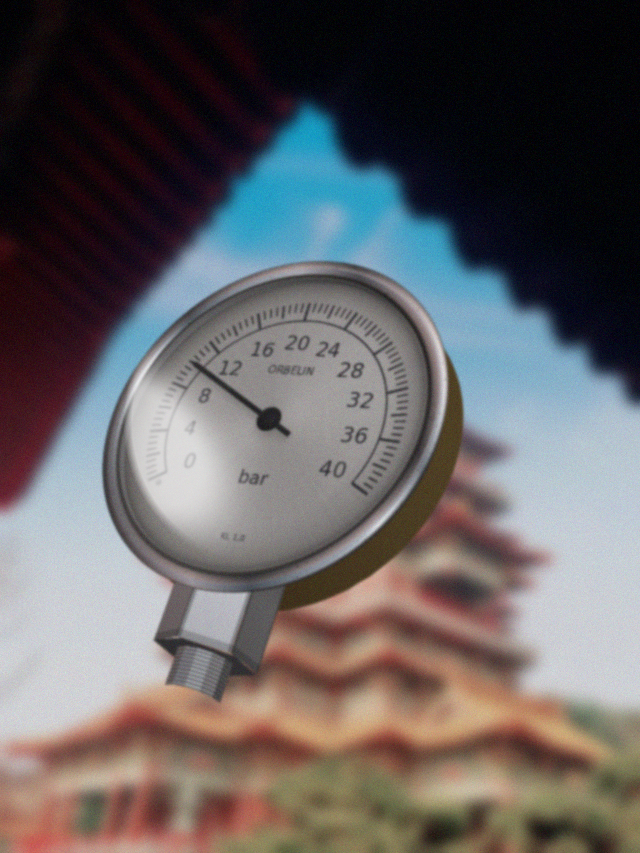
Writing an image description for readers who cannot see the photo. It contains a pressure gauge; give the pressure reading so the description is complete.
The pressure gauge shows 10 bar
